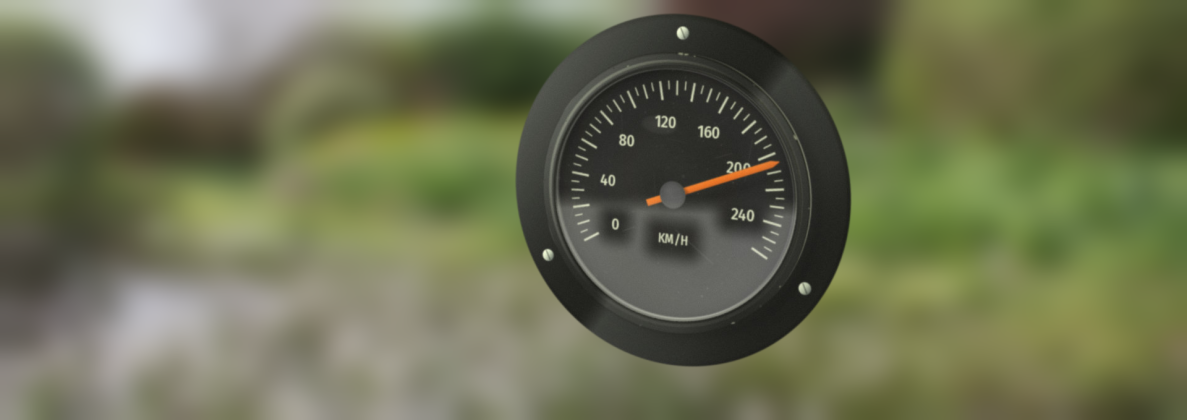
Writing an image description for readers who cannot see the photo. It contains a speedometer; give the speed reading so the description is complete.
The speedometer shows 205 km/h
